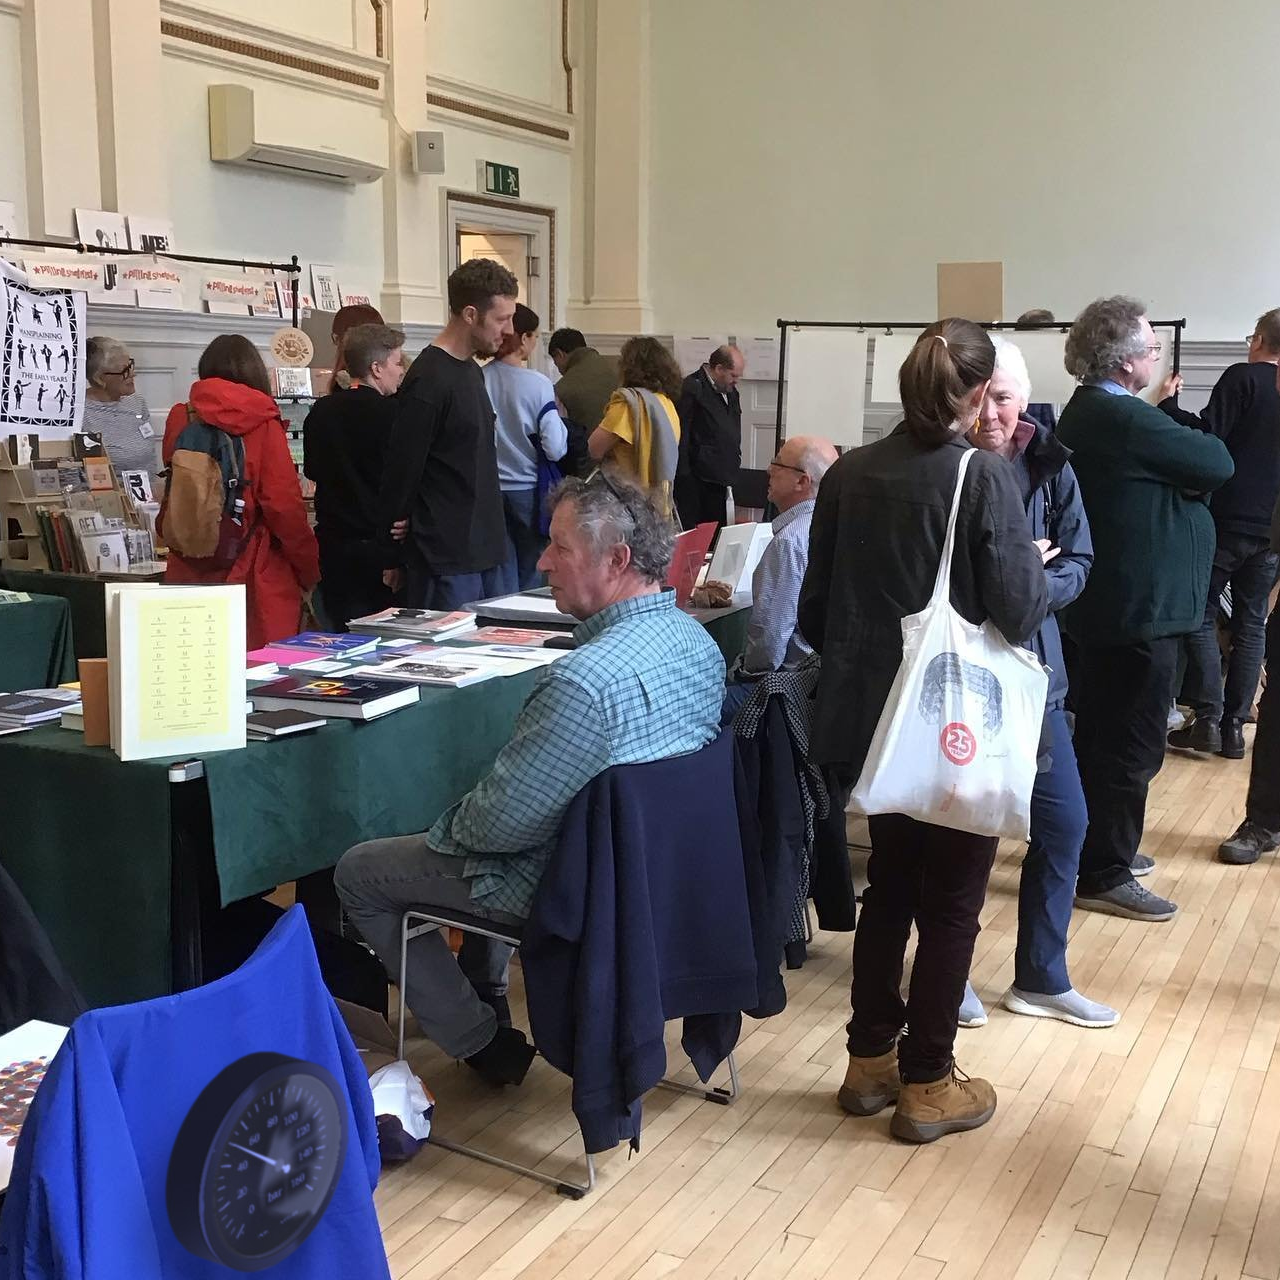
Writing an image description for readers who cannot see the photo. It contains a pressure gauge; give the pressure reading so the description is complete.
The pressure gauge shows 50 bar
